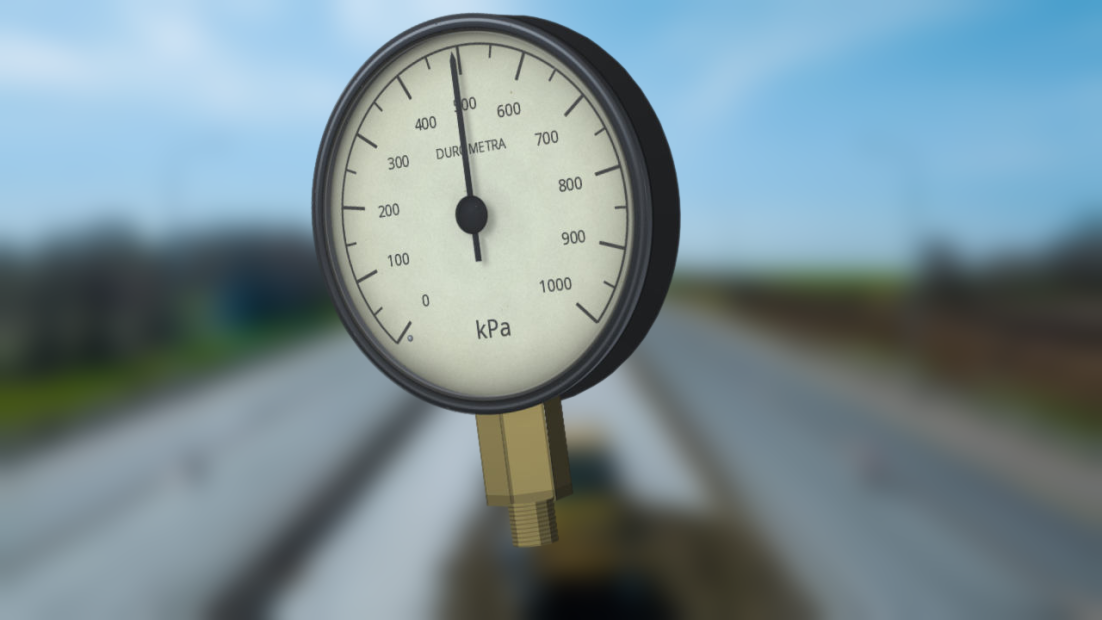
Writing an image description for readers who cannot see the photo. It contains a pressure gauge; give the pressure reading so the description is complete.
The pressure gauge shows 500 kPa
